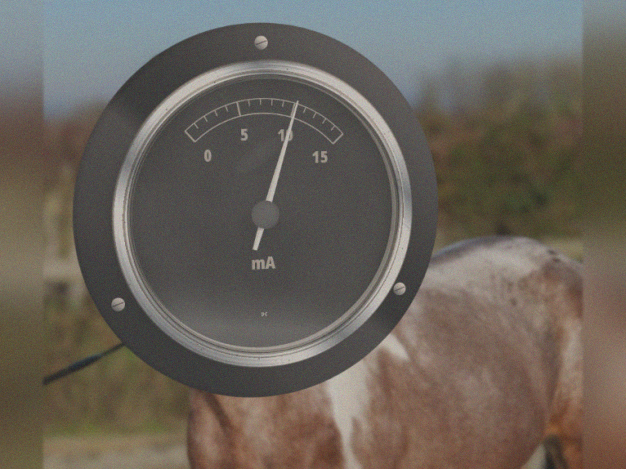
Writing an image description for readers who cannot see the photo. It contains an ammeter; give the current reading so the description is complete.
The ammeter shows 10 mA
